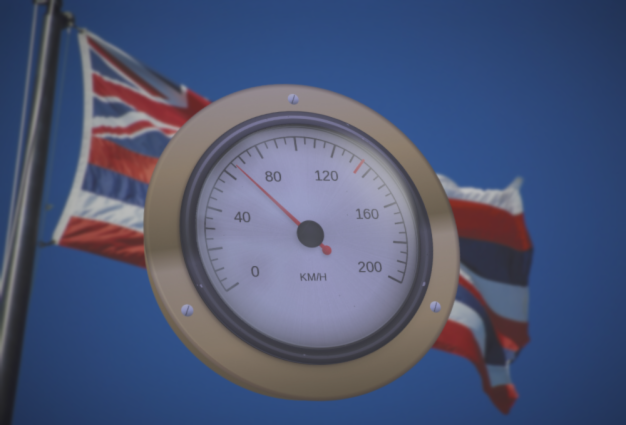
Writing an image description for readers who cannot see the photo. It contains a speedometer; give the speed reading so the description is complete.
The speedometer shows 65 km/h
